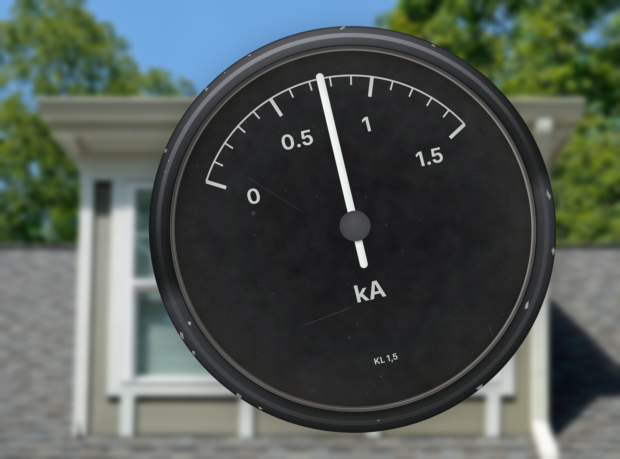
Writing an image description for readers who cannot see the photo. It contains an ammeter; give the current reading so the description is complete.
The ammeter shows 0.75 kA
